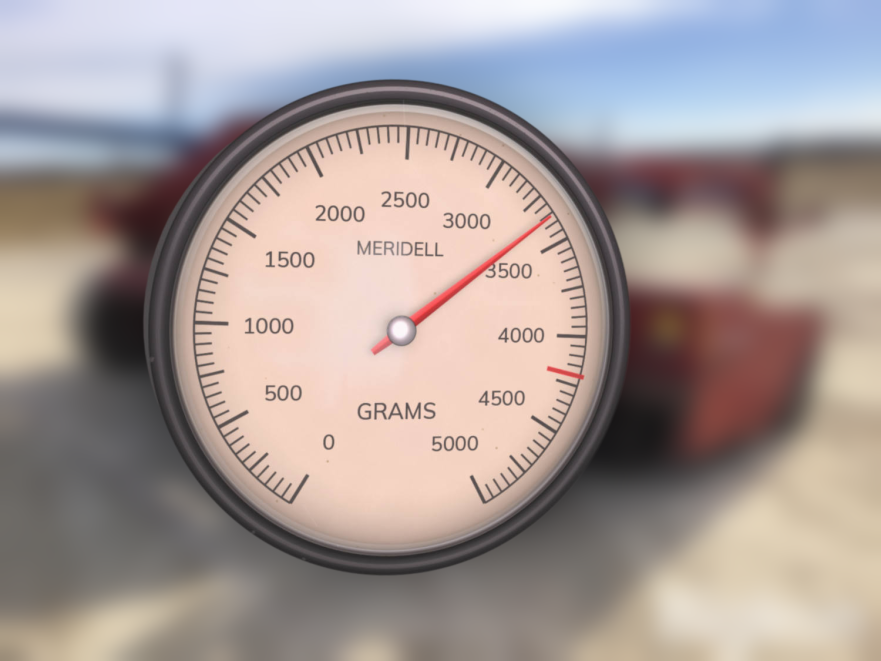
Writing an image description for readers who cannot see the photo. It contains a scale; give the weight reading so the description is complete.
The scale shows 3350 g
